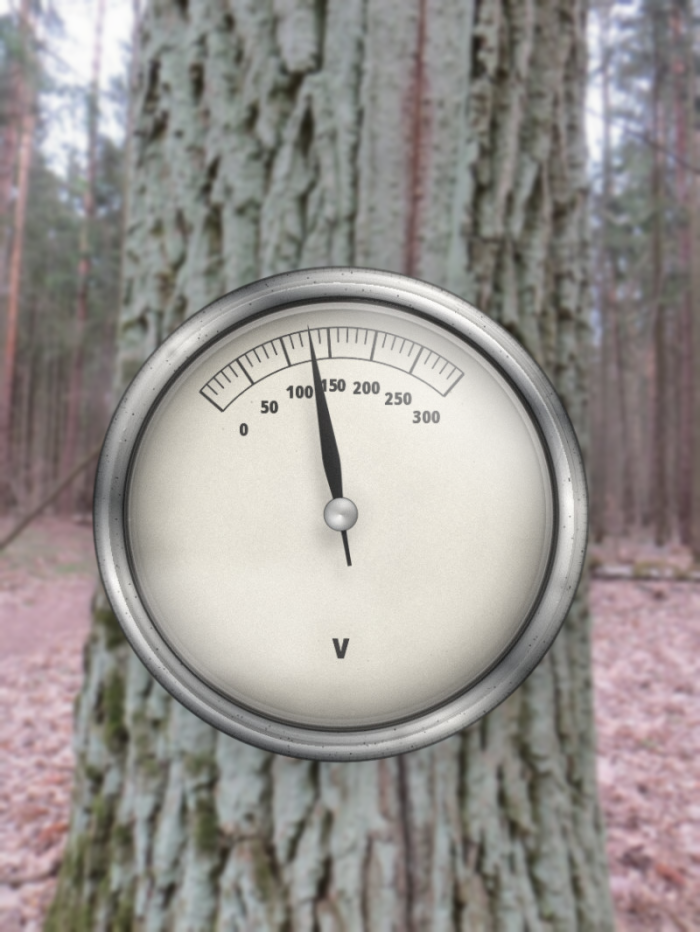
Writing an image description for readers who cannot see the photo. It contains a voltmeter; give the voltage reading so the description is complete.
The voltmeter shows 130 V
